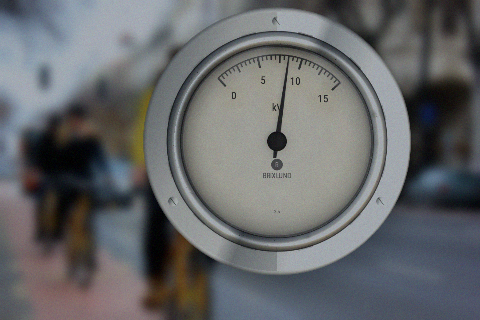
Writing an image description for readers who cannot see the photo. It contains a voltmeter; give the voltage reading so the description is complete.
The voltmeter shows 8.5 kV
